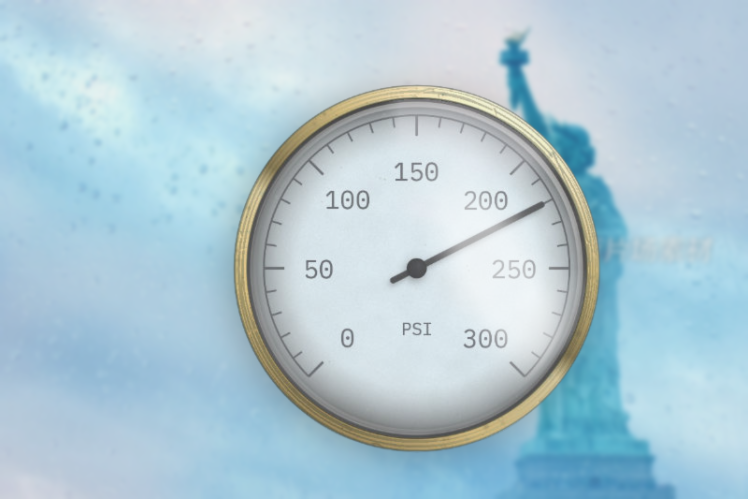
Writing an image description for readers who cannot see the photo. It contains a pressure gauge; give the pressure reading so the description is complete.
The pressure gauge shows 220 psi
